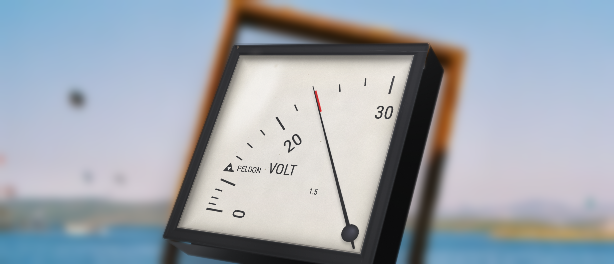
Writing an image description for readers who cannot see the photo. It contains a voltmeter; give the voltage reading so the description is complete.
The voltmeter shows 24 V
